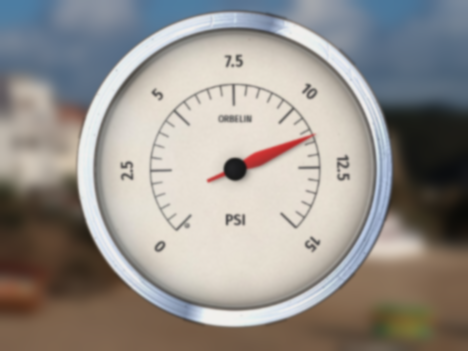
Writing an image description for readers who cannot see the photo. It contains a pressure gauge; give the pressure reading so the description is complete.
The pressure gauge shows 11.25 psi
